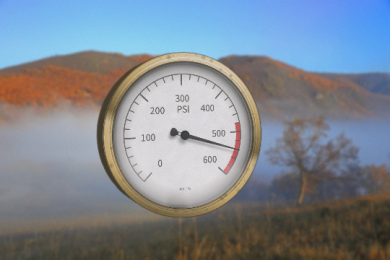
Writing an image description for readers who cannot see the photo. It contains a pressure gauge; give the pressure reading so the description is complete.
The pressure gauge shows 540 psi
